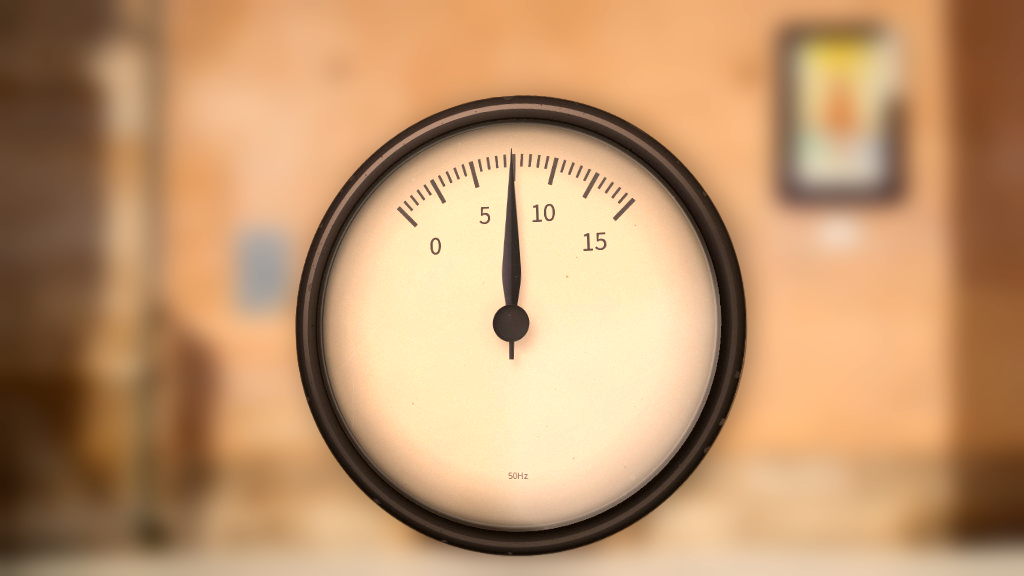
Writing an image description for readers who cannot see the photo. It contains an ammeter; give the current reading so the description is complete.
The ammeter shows 7.5 A
